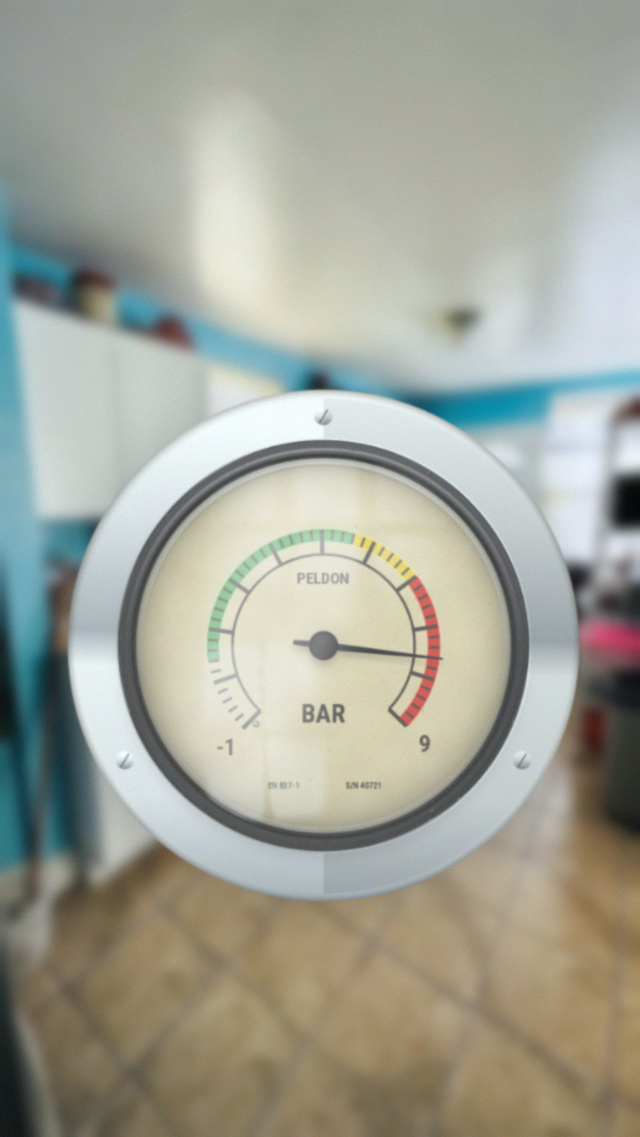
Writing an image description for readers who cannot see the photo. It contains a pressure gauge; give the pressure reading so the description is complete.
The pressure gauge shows 7.6 bar
